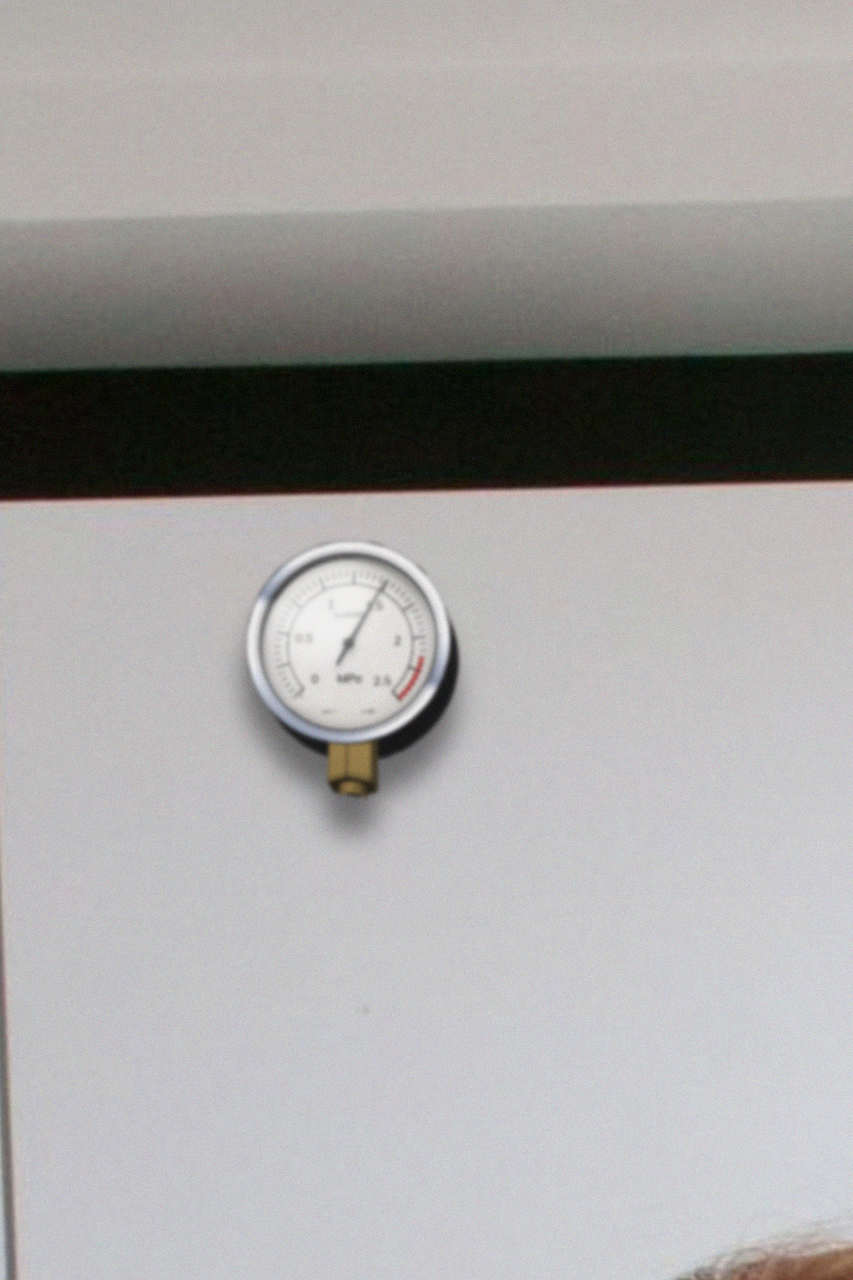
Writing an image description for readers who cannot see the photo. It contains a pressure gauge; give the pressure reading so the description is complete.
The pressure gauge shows 1.5 MPa
